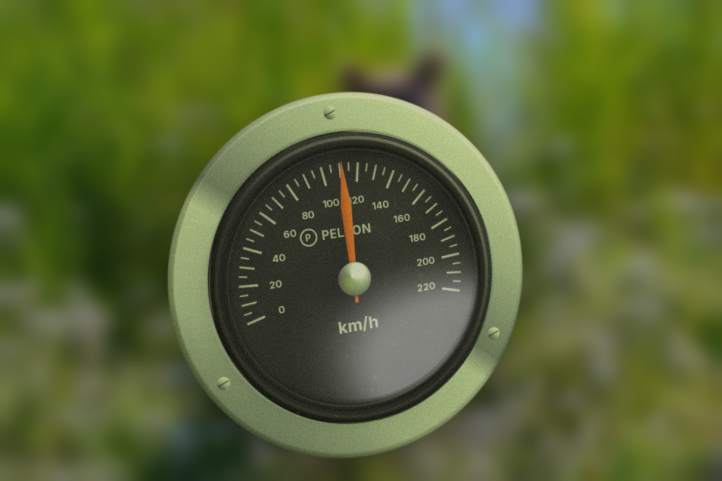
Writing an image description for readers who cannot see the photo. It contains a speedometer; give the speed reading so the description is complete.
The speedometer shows 110 km/h
